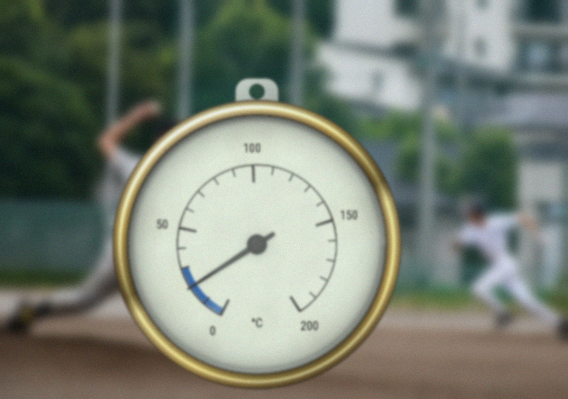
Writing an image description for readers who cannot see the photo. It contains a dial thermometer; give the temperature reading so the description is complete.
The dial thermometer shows 20 °C
